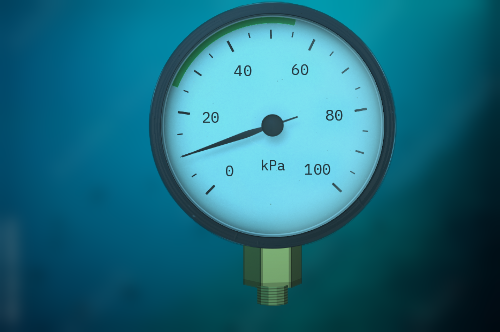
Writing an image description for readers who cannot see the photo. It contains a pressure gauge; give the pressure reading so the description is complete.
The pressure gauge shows 10 kPa
